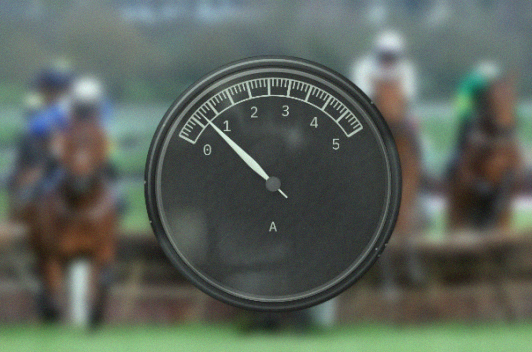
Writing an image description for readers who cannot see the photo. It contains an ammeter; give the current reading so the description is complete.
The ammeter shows 0.7 A
